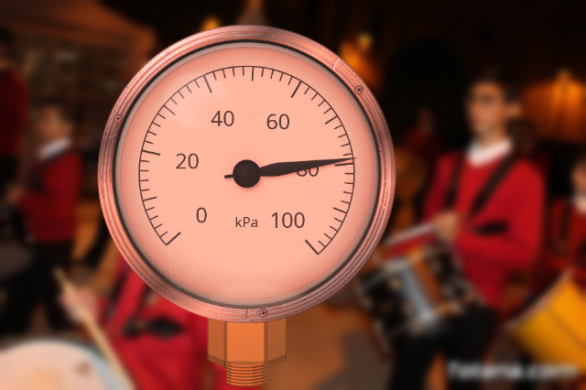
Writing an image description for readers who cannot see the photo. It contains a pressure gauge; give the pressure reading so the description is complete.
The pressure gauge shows 79 kPa
